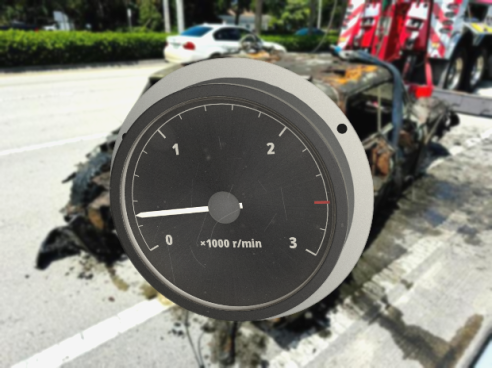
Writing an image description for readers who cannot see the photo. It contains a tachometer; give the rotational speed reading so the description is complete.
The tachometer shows 300 rpm
